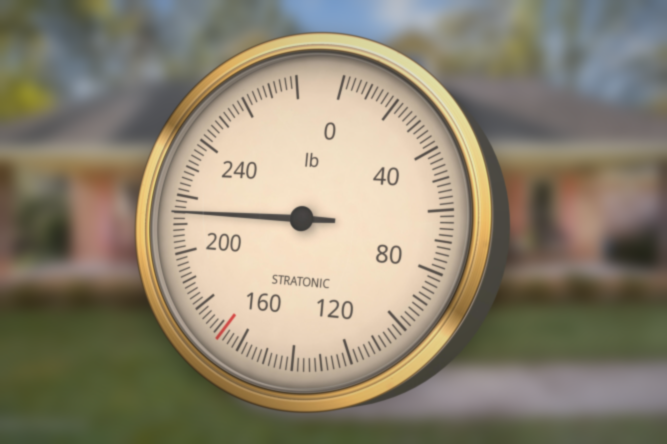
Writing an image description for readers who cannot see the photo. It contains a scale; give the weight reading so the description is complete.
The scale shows 214 lb
